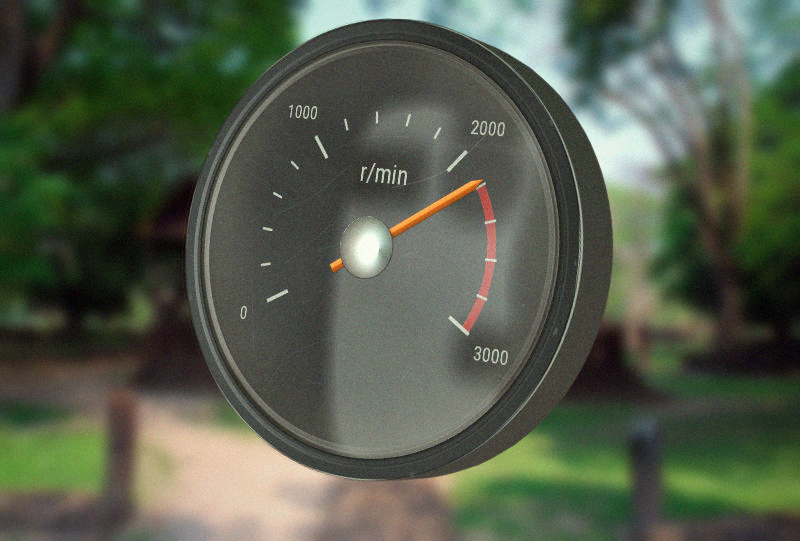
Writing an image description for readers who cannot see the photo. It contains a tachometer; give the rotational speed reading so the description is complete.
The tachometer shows 2200 rpm
